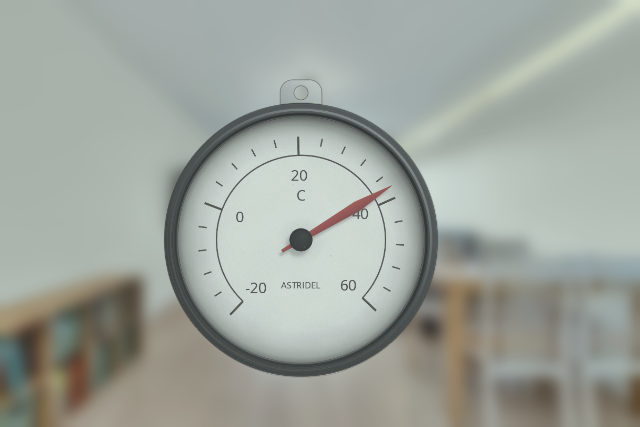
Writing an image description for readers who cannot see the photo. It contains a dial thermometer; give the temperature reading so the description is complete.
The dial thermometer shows 38 °C
